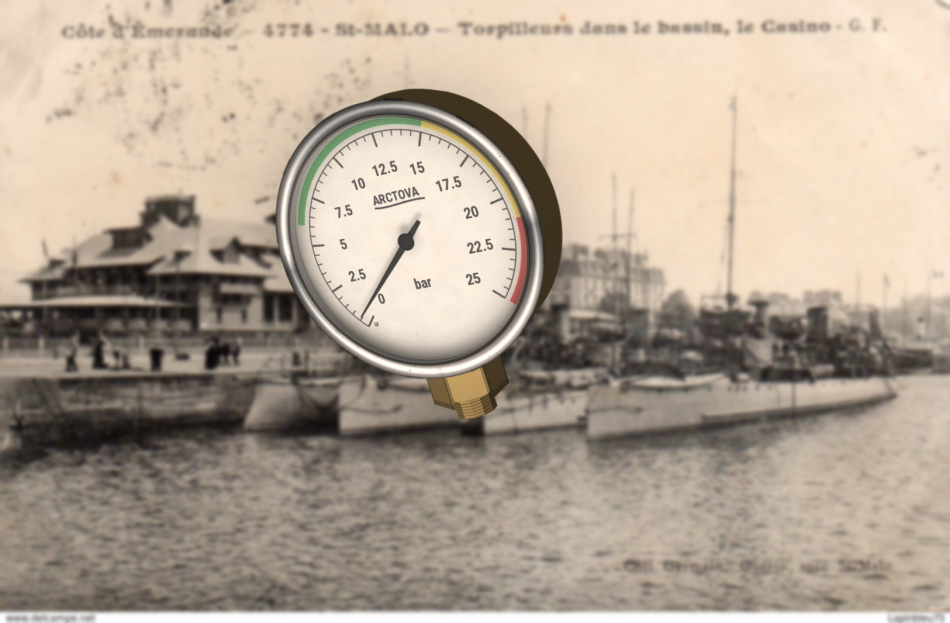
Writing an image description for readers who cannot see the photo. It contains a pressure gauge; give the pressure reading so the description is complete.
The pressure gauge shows 0.5 bar
